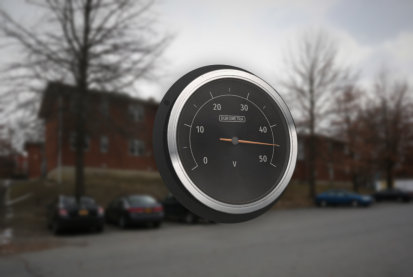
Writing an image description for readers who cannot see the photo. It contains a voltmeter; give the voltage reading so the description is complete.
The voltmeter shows 45 V
